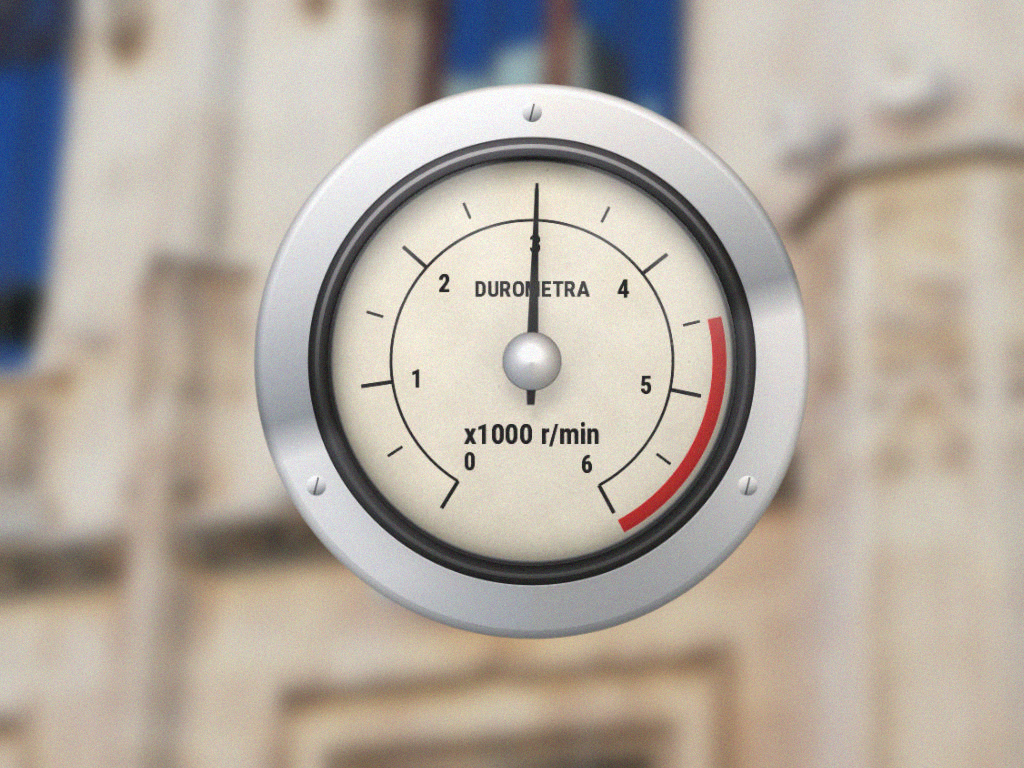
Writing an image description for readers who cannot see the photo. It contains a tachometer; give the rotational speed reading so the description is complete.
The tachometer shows 3000 rpm
